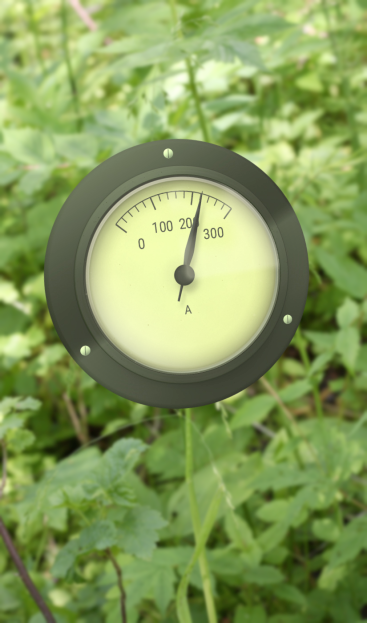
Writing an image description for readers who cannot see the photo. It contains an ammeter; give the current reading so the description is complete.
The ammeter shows 220 A
